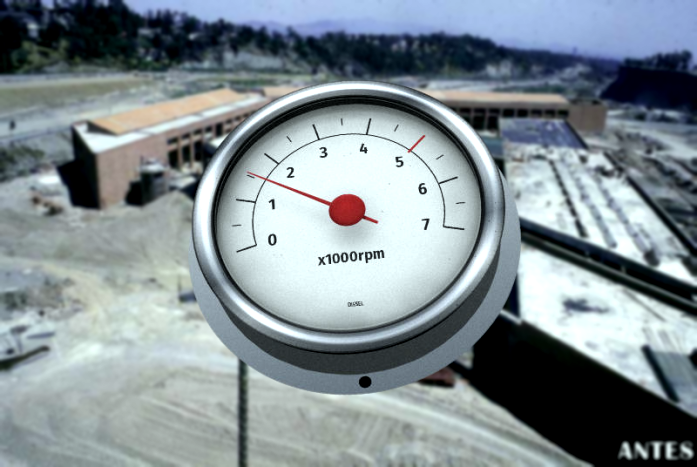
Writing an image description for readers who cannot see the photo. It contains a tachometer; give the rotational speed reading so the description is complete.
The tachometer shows 1500 rpm
